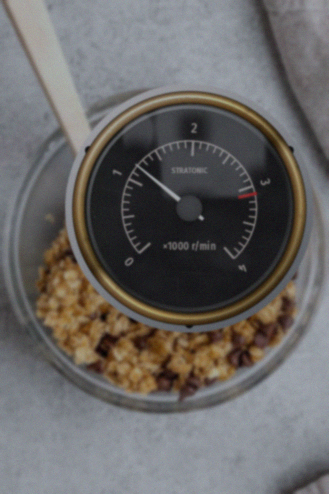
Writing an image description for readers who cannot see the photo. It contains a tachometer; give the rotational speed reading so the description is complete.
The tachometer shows 1200 rpm
